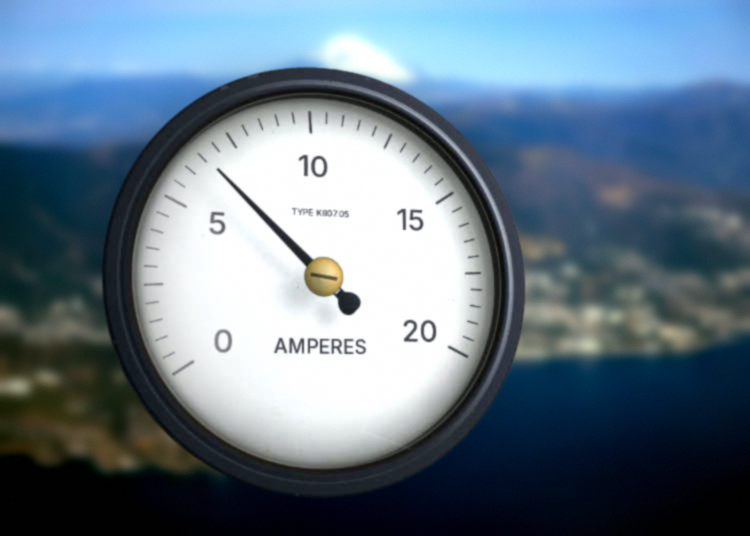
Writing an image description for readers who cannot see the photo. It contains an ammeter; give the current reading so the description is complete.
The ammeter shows 6.5 A
